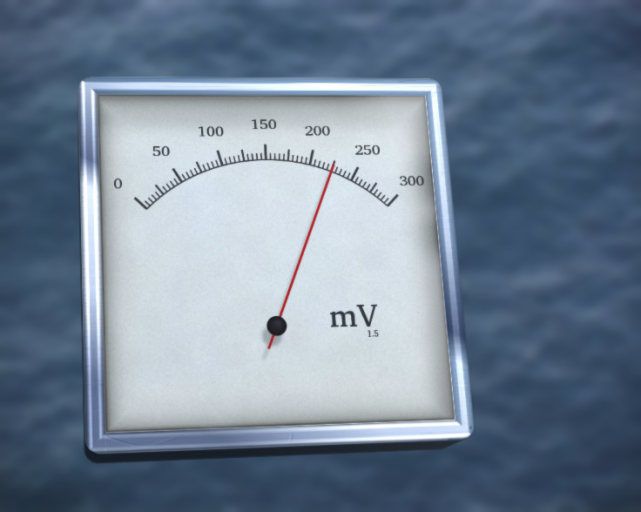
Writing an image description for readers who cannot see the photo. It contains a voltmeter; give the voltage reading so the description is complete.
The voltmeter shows 225 mV
